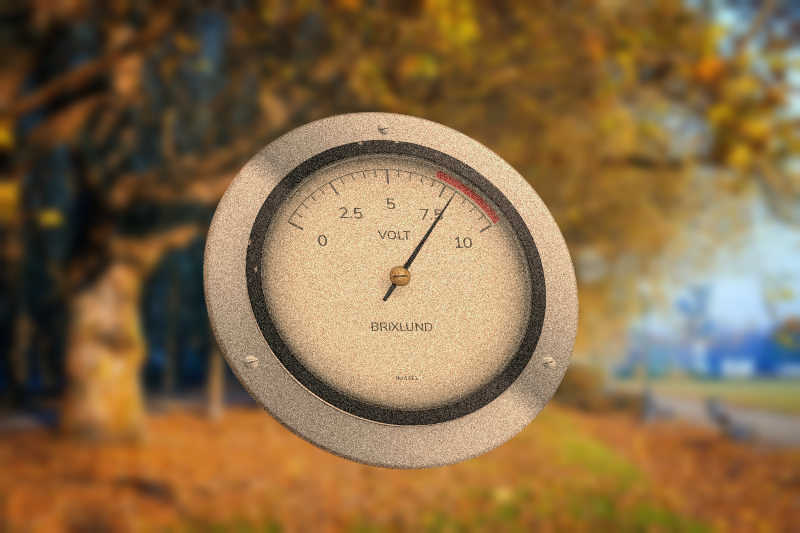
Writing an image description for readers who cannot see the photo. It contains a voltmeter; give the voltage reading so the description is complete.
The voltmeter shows 8 V
